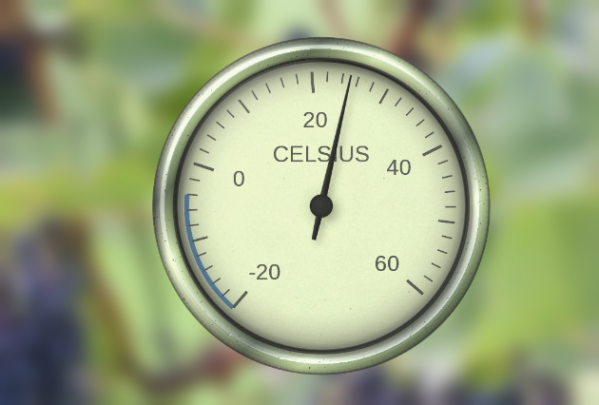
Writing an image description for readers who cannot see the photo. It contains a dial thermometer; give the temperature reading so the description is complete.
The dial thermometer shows 25 °C
